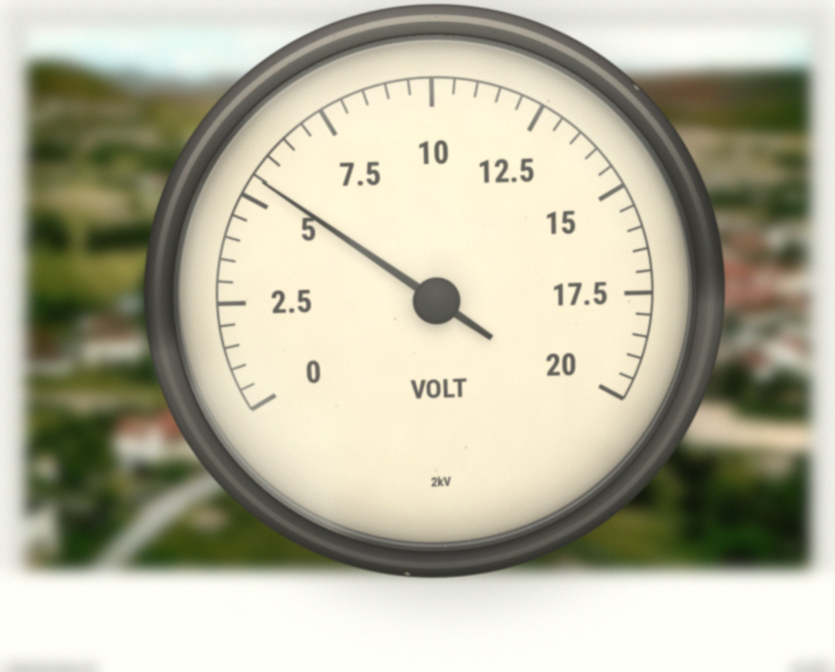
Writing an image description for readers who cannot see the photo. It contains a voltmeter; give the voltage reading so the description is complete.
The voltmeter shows 5.5 V
